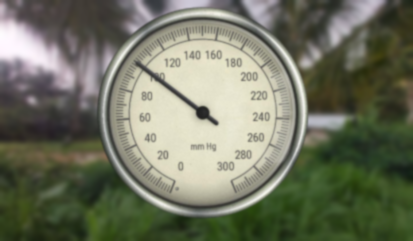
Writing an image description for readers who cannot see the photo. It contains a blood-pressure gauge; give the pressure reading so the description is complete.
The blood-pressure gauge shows 100 mmHg
